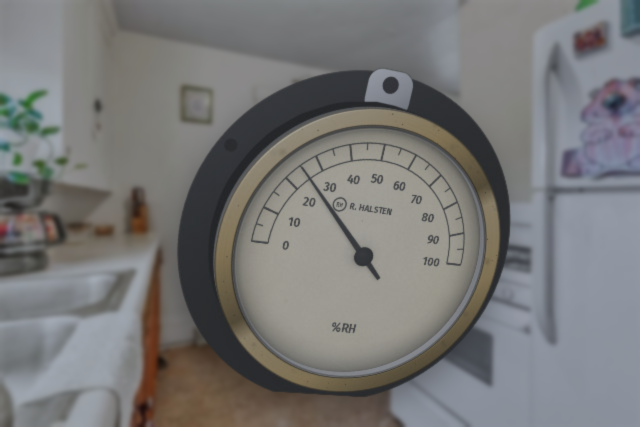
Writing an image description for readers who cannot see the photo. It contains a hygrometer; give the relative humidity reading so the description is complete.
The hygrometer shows 25 %
